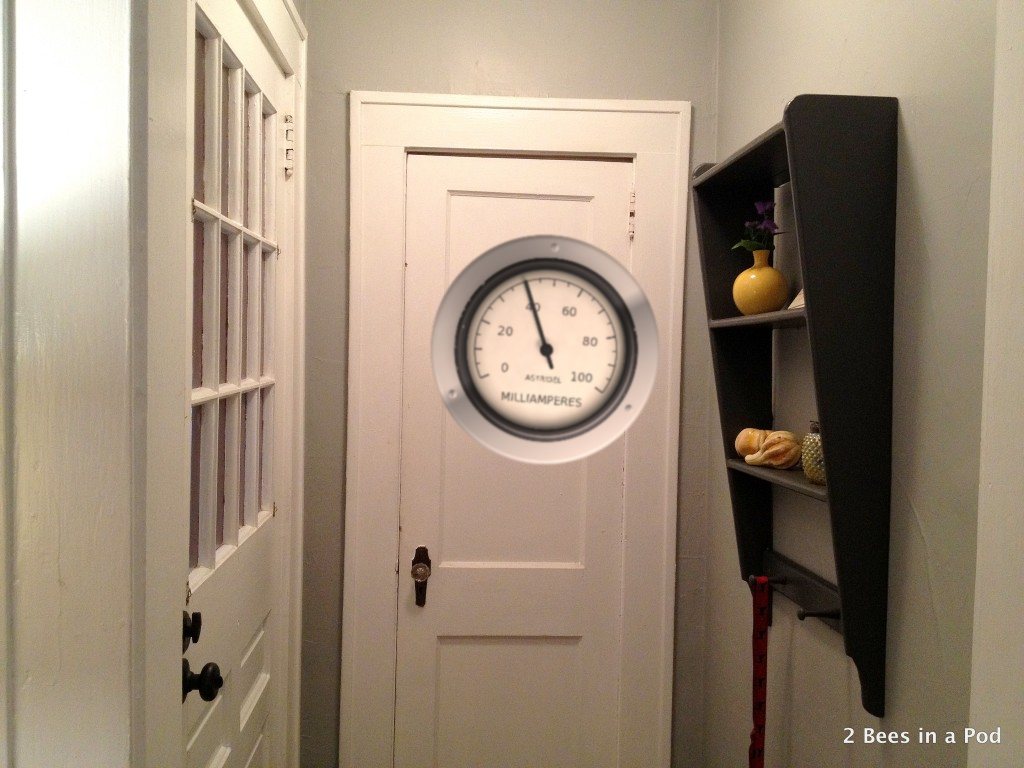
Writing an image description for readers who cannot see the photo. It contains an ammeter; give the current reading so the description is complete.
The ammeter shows 40 mA
